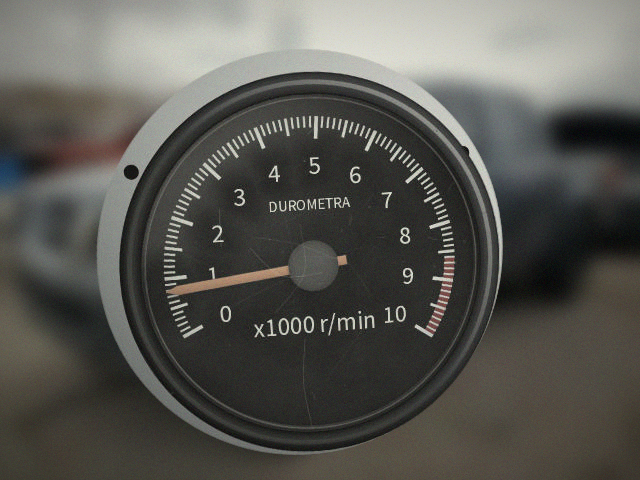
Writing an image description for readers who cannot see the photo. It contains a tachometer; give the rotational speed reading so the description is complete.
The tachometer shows 800 rpm
